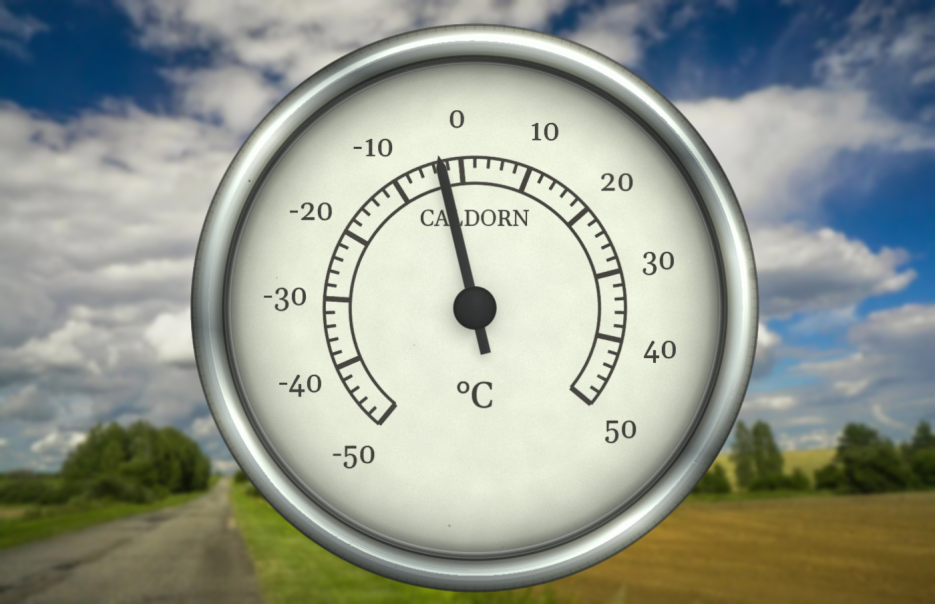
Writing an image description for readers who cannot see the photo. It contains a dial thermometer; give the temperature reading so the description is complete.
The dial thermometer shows -3 °C
